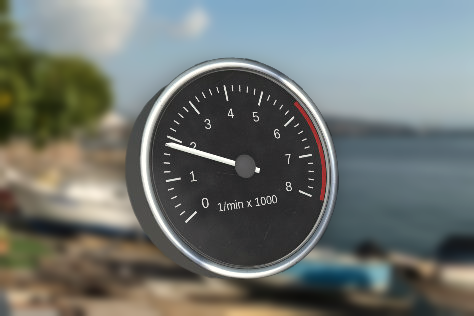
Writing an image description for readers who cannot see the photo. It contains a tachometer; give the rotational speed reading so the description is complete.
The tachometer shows 1800 rpm
